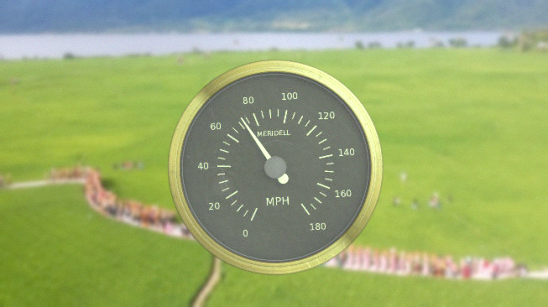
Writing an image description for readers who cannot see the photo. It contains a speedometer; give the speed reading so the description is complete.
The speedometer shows 72.5 mph
